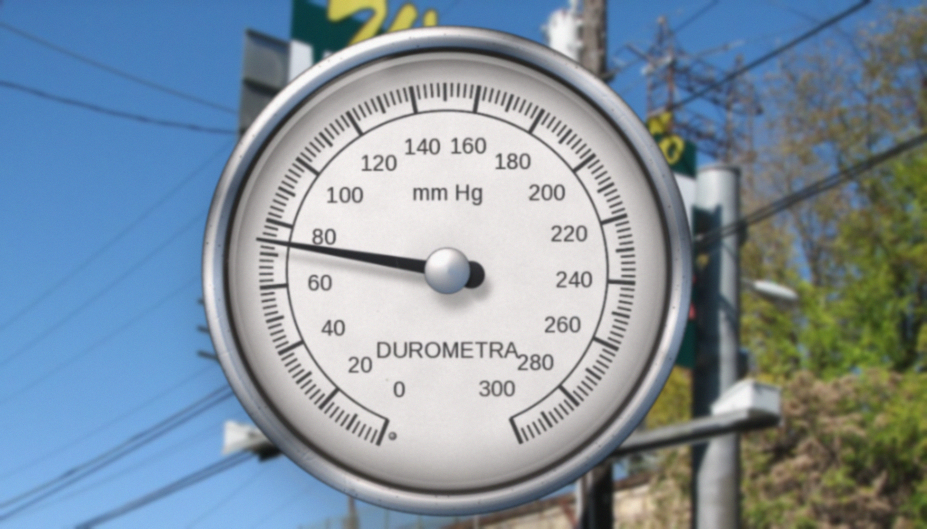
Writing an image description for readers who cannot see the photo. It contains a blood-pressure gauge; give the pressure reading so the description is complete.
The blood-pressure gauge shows 74 mmHg
